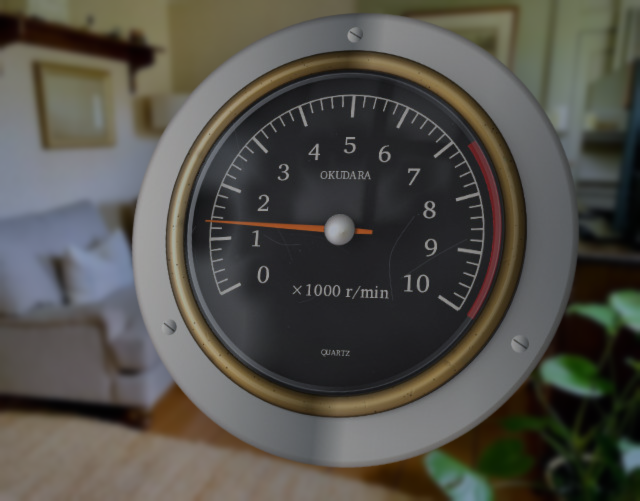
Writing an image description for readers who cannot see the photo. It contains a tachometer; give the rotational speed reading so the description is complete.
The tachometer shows 1300 rpm
